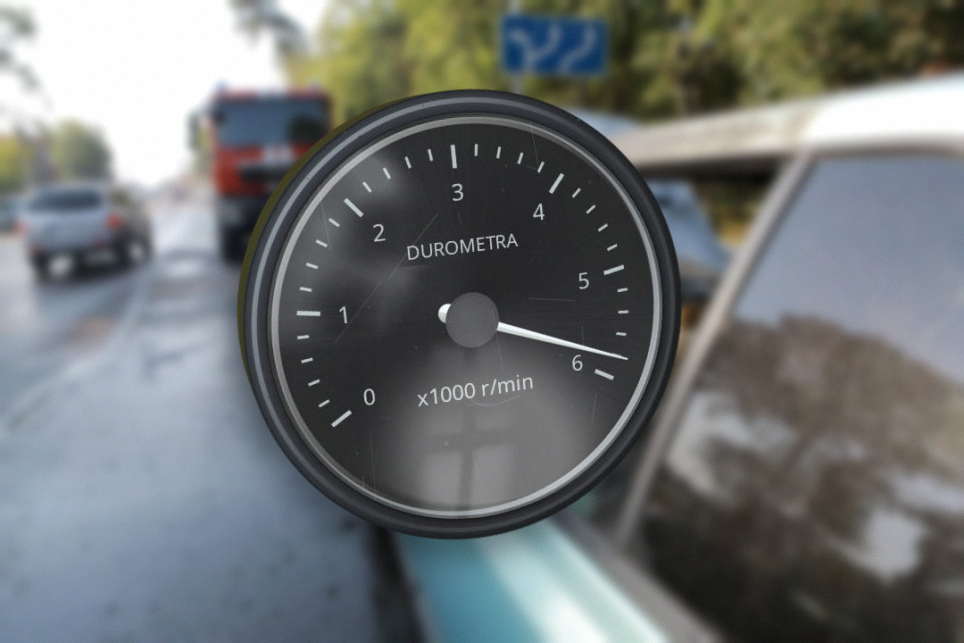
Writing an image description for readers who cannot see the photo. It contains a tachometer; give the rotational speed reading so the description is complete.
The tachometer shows 5800 rpm
